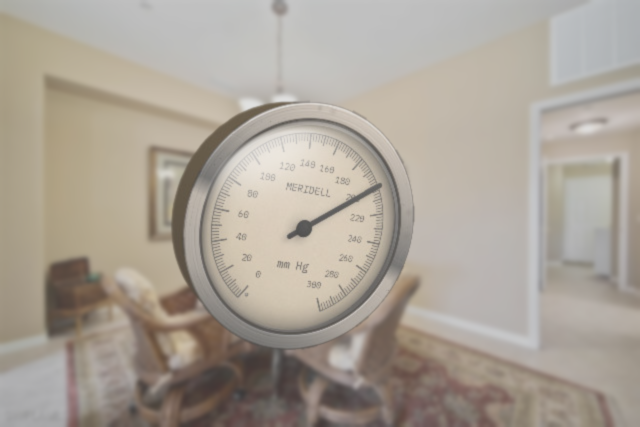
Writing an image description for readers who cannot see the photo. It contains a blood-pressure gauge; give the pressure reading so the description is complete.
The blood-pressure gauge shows 200 mmHg
